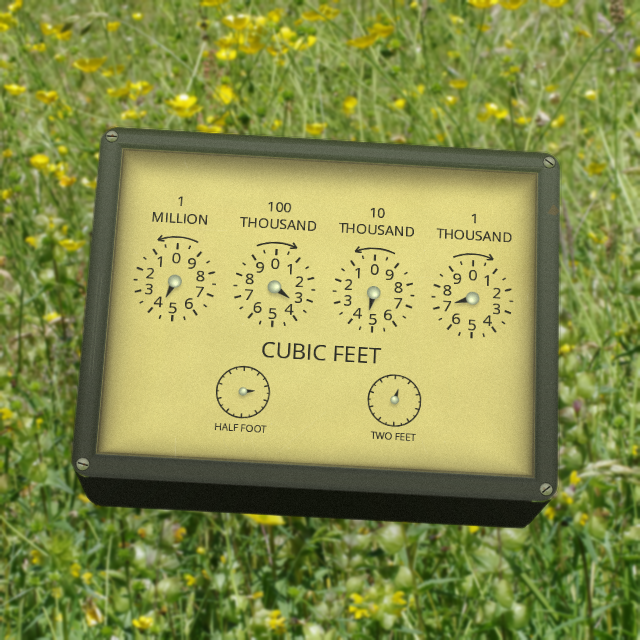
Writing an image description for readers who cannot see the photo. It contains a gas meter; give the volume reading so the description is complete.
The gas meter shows 434700 ft³
